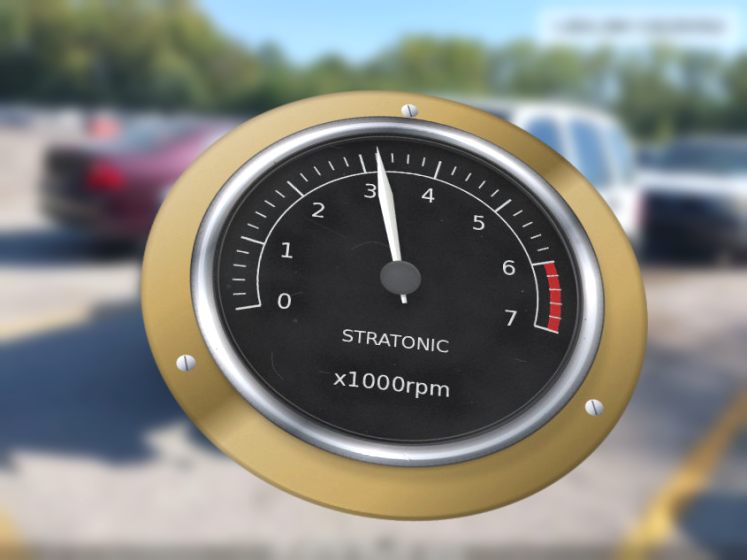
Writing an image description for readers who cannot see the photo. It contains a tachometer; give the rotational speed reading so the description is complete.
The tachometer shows 3200 rpm
